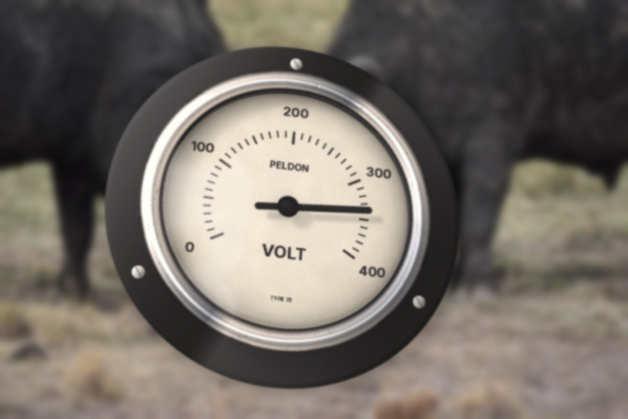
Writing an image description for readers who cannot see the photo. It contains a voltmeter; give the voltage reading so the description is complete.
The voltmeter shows 340 V
